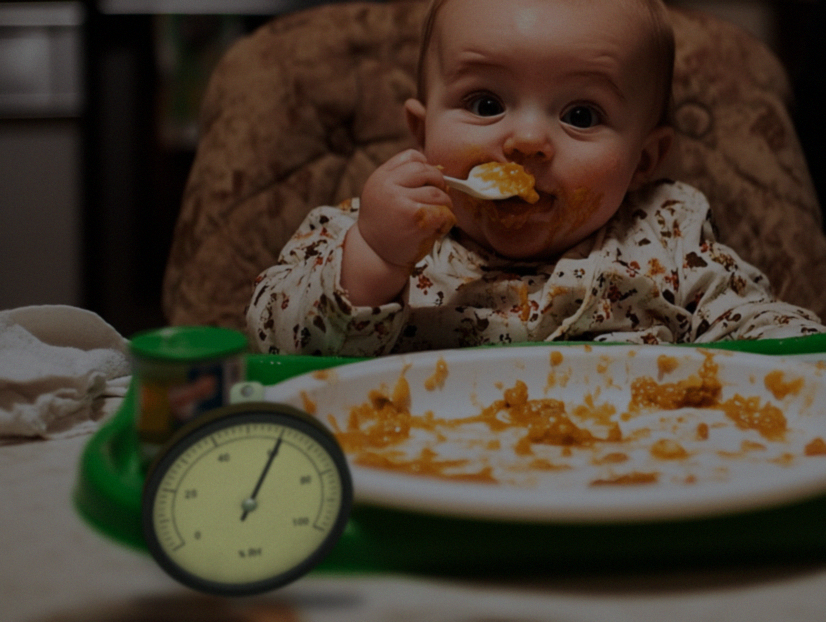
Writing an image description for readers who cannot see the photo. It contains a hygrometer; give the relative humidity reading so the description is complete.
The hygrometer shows 60 %
